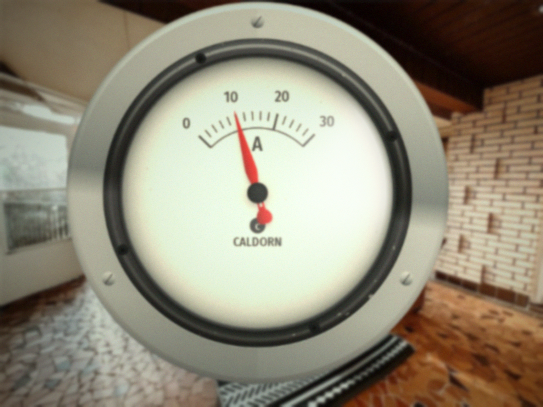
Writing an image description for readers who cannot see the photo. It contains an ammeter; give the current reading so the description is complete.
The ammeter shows 10 A
